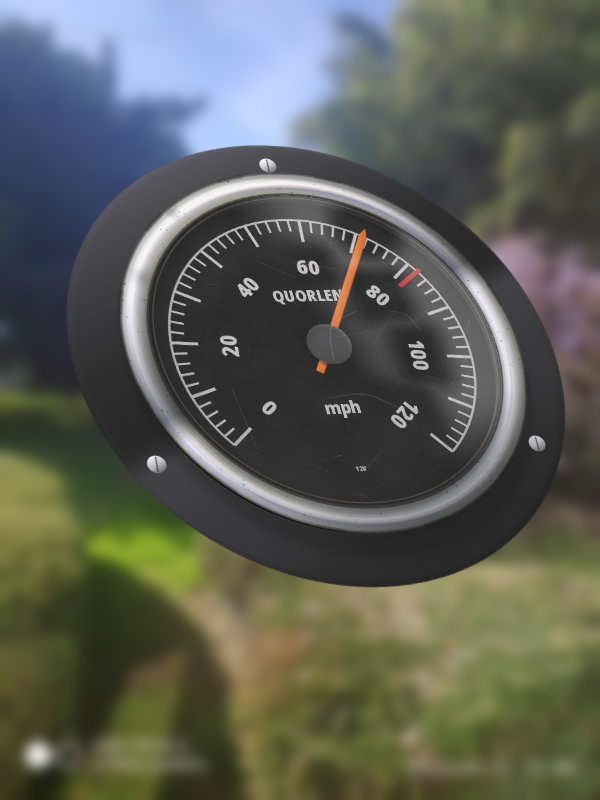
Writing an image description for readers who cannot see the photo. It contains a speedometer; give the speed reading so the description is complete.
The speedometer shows 71 mph
